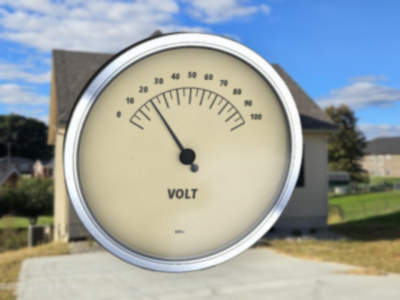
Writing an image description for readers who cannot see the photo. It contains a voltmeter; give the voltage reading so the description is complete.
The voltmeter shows 20 V
